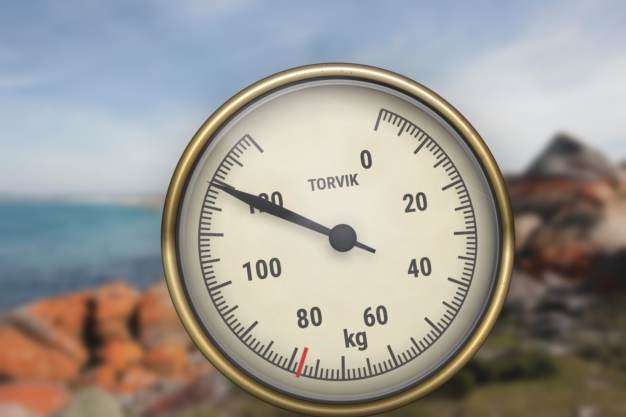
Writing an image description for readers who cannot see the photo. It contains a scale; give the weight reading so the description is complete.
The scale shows 119 kg
